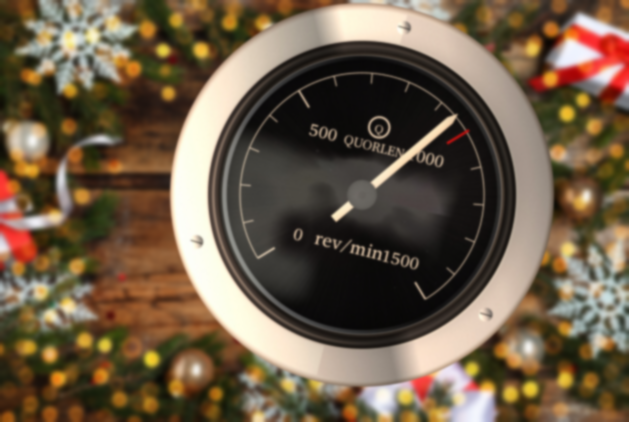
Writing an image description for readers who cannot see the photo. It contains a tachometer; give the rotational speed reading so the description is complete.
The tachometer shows 950 rpm
